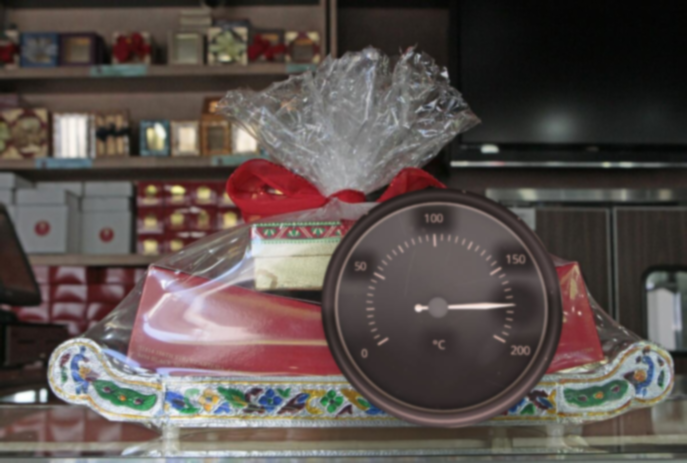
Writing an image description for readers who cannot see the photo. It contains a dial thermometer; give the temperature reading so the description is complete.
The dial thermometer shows 175 °C
